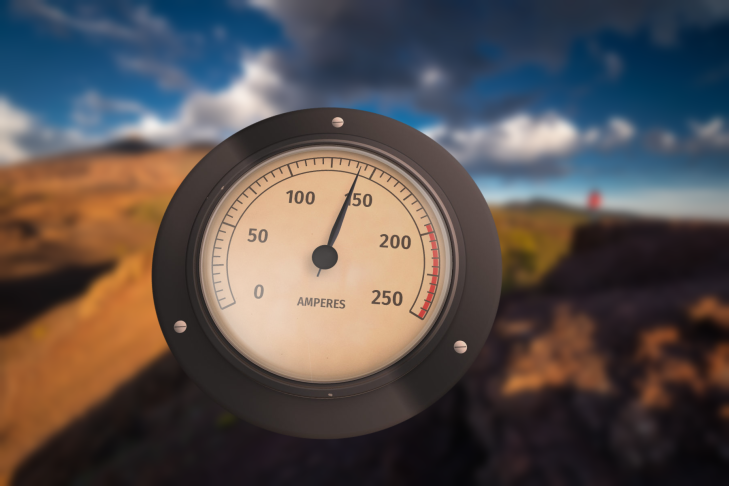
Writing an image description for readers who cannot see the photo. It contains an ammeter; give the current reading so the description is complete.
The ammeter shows 142.5 A
